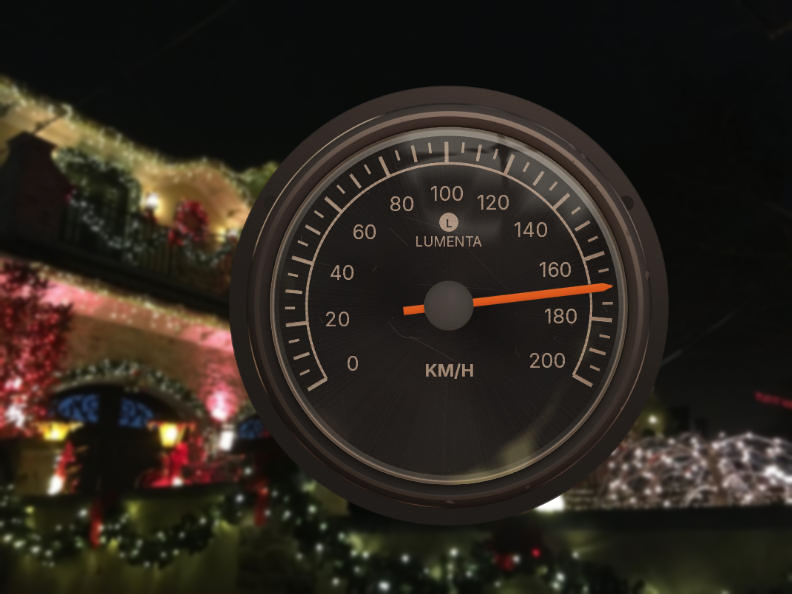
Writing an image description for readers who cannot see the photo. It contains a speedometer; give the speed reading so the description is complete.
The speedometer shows 170 km/h
